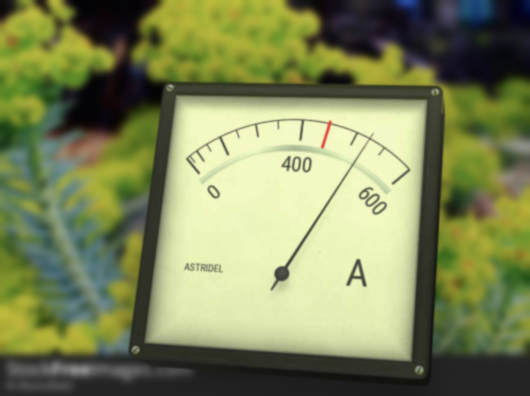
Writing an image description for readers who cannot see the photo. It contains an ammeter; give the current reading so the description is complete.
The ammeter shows 525 A
